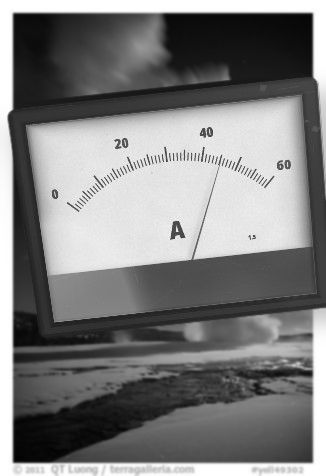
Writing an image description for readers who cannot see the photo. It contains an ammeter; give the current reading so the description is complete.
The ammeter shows 45 A
